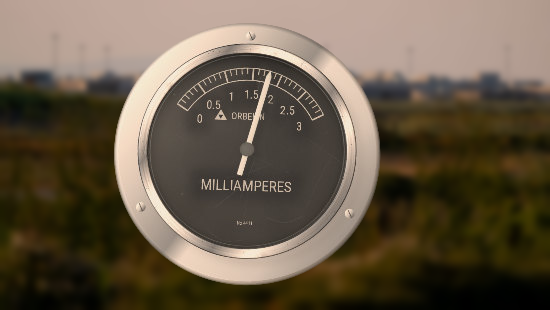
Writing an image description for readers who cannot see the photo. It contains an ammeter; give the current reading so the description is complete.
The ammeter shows 1.8 mA
